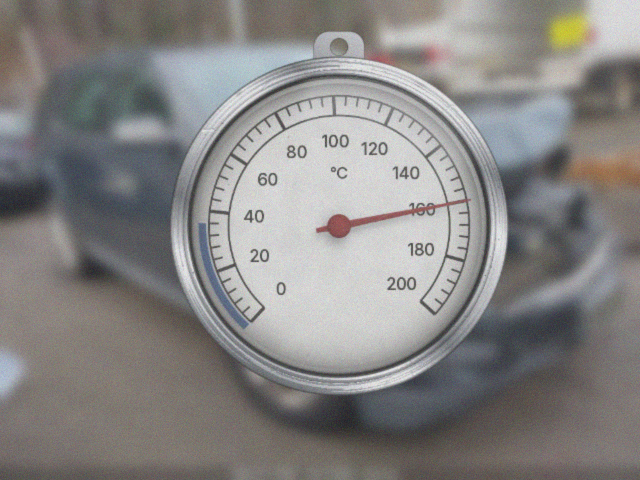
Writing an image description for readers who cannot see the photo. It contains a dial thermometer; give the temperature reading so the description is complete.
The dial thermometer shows 160 °C
